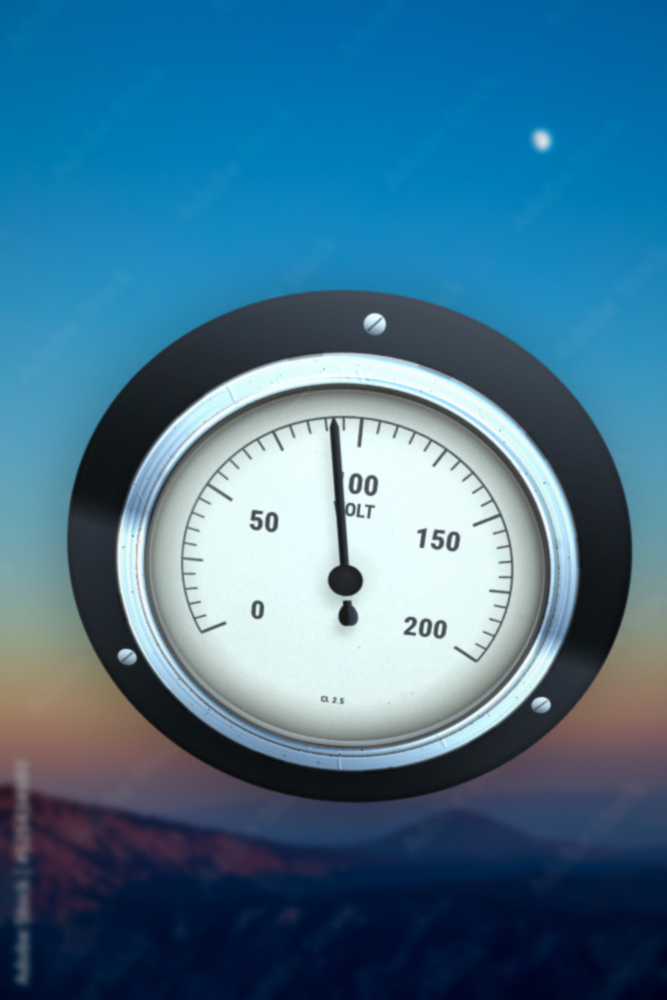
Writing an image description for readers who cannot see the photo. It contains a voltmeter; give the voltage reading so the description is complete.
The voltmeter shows 92.5 V
